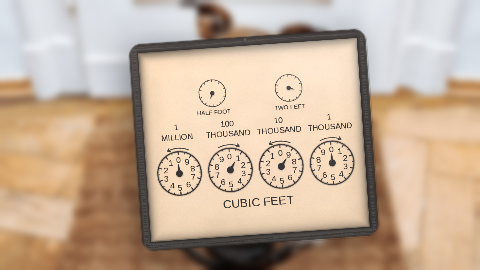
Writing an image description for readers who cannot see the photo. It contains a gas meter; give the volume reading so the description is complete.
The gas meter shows 9000 ft³
